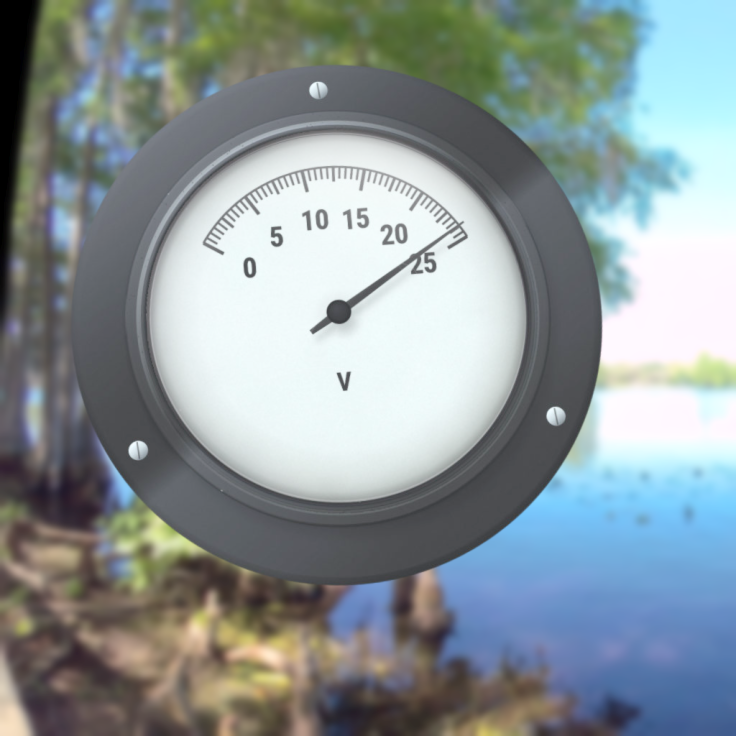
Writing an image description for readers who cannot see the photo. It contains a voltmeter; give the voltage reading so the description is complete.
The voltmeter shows 24 V
